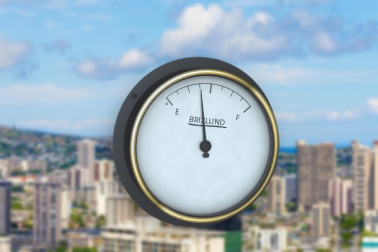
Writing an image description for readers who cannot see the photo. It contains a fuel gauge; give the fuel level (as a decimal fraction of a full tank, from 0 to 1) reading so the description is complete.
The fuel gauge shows 0.375
